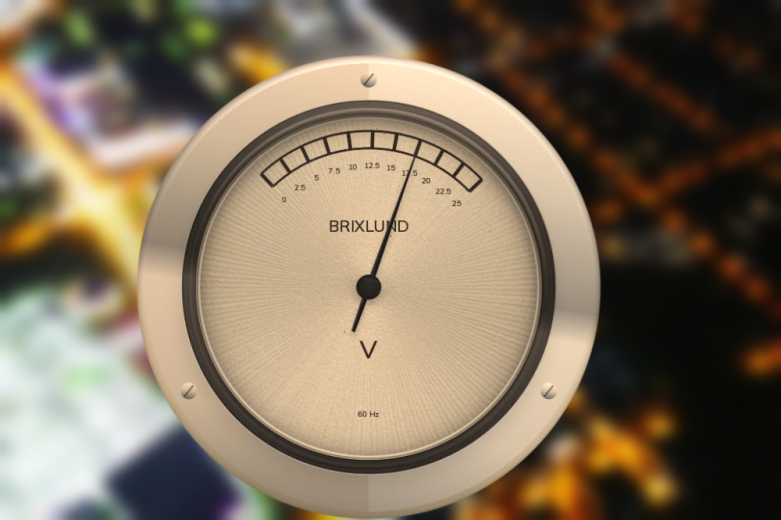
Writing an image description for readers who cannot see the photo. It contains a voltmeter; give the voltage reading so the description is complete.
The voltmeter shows 17.5 V
